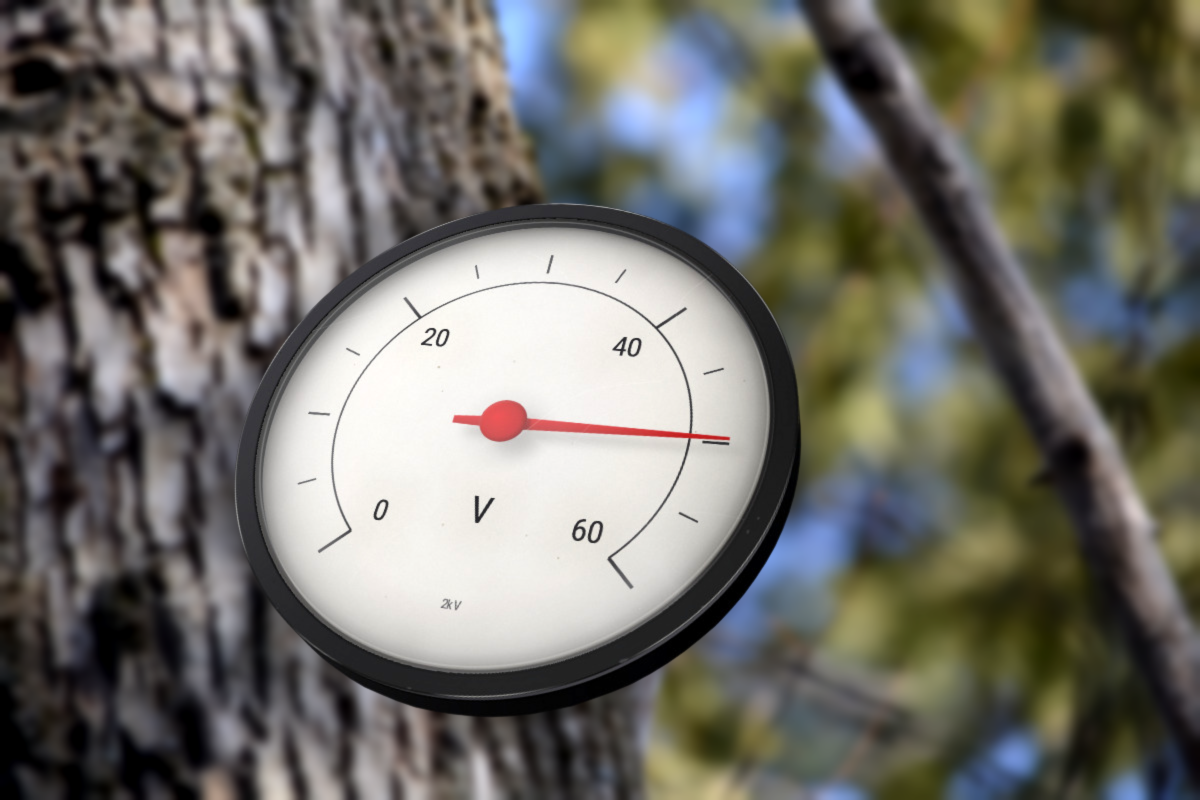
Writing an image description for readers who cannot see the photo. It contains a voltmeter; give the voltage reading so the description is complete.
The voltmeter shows 50 V
